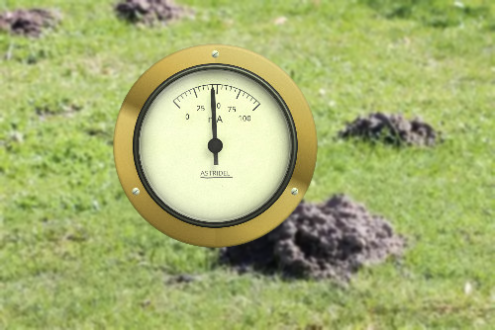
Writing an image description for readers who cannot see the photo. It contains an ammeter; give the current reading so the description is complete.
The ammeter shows 45 mA
